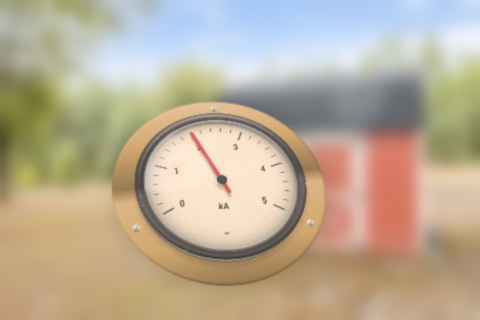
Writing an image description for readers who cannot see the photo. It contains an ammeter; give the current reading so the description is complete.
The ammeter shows 2 kA
